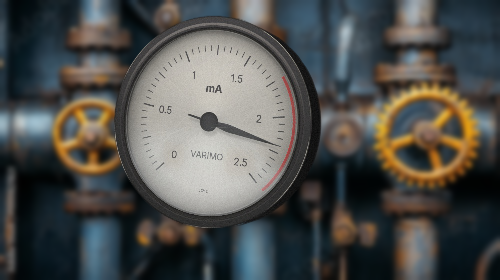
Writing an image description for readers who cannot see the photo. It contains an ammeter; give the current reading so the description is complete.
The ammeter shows 2.2 mA
